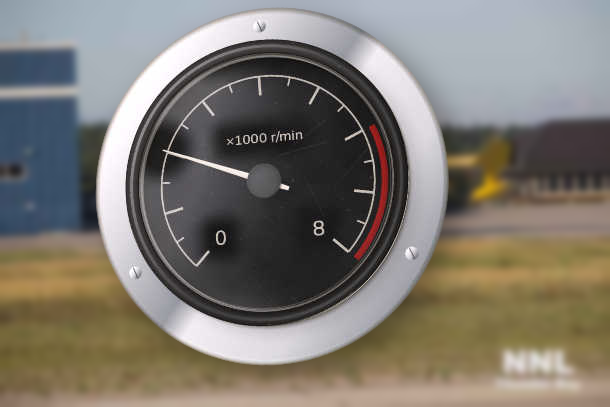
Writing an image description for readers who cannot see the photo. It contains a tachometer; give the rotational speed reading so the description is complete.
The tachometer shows 2000 rpm
